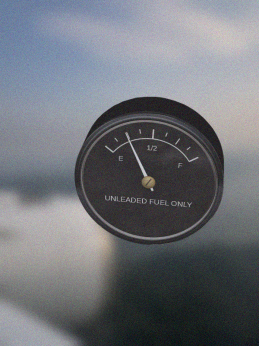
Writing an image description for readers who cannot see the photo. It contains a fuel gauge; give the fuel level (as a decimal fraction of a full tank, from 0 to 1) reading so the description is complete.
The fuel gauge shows 0.25
